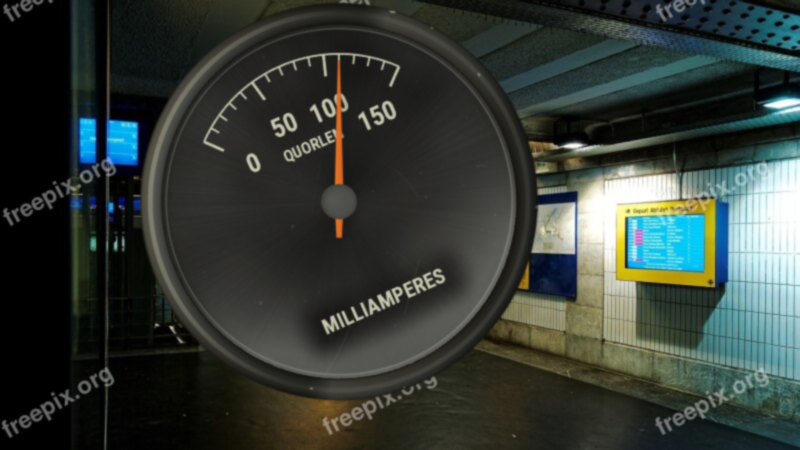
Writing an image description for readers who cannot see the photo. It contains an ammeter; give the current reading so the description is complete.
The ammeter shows 110 mA
